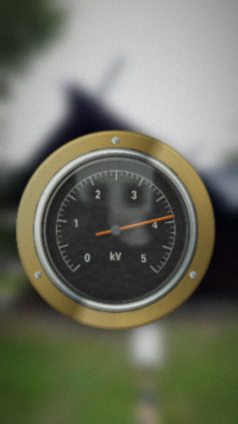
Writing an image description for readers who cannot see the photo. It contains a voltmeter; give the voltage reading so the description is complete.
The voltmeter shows 3.9 kV
